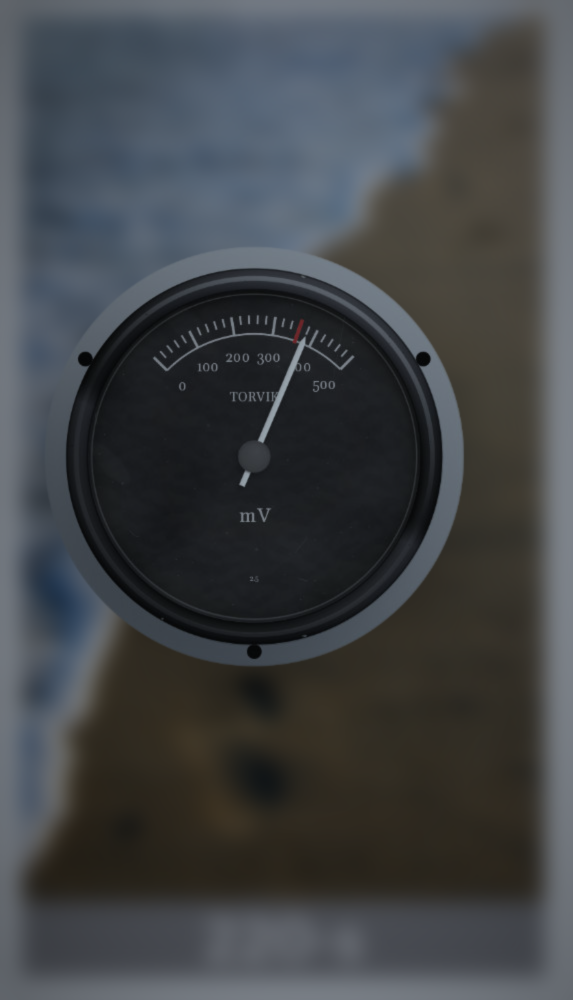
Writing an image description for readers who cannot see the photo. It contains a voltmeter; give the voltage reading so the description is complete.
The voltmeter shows 380 mV
